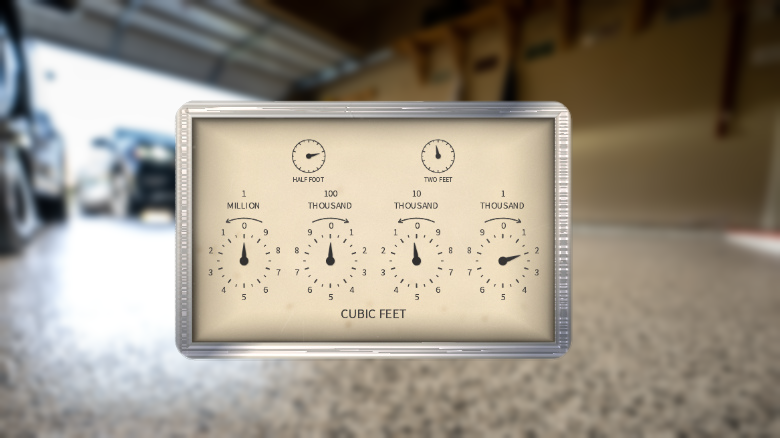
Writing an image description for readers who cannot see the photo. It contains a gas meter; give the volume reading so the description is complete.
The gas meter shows 200 ft³
